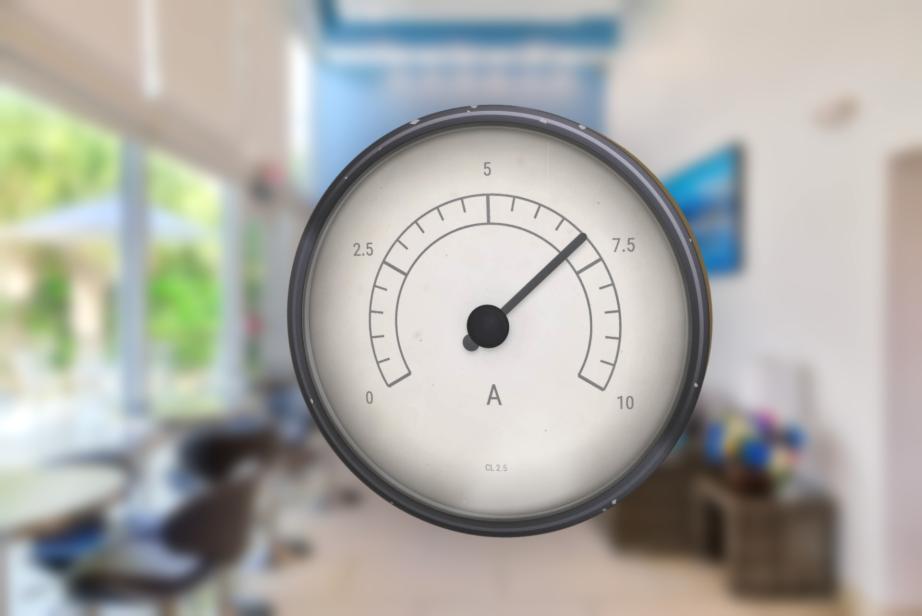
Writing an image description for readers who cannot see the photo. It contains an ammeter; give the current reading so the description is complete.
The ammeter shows 7 A
